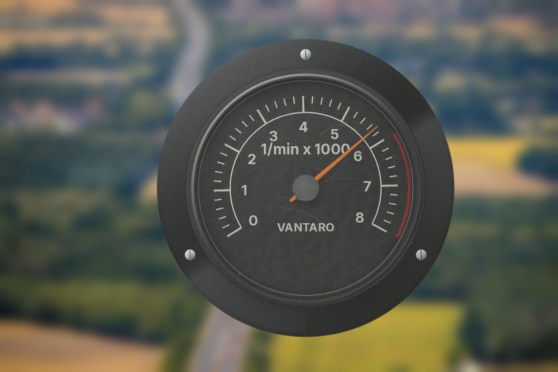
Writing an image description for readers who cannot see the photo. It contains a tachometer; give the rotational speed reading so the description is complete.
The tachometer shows 5700 rpm
